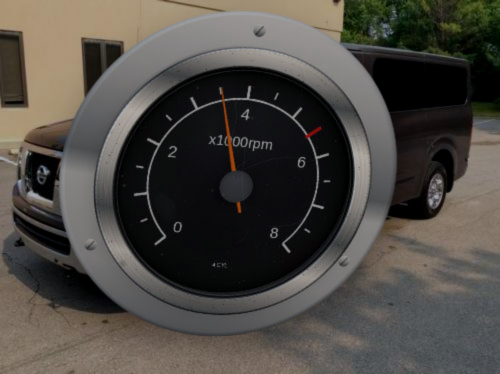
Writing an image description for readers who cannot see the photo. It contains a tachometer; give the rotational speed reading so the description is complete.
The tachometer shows 3500 rpm
